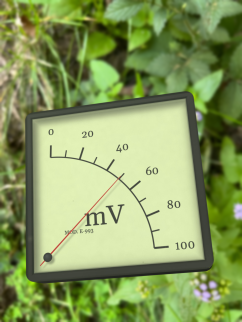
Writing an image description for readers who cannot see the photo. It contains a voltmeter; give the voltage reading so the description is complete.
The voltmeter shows 50 mV
